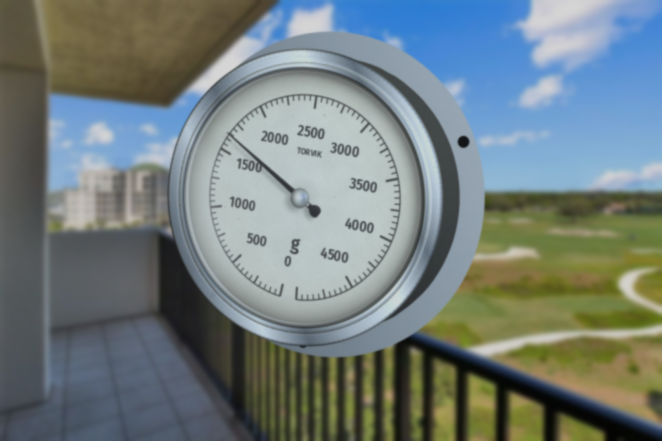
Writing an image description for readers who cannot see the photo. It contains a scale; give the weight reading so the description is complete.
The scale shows 1650 g
